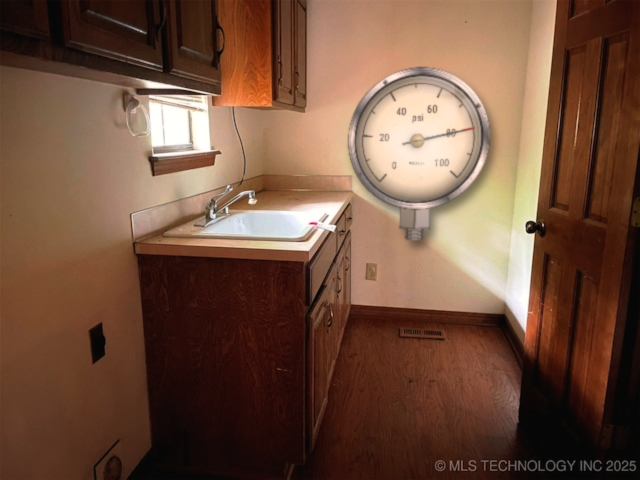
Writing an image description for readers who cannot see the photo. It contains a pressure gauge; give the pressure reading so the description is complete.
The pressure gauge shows 80 psi
